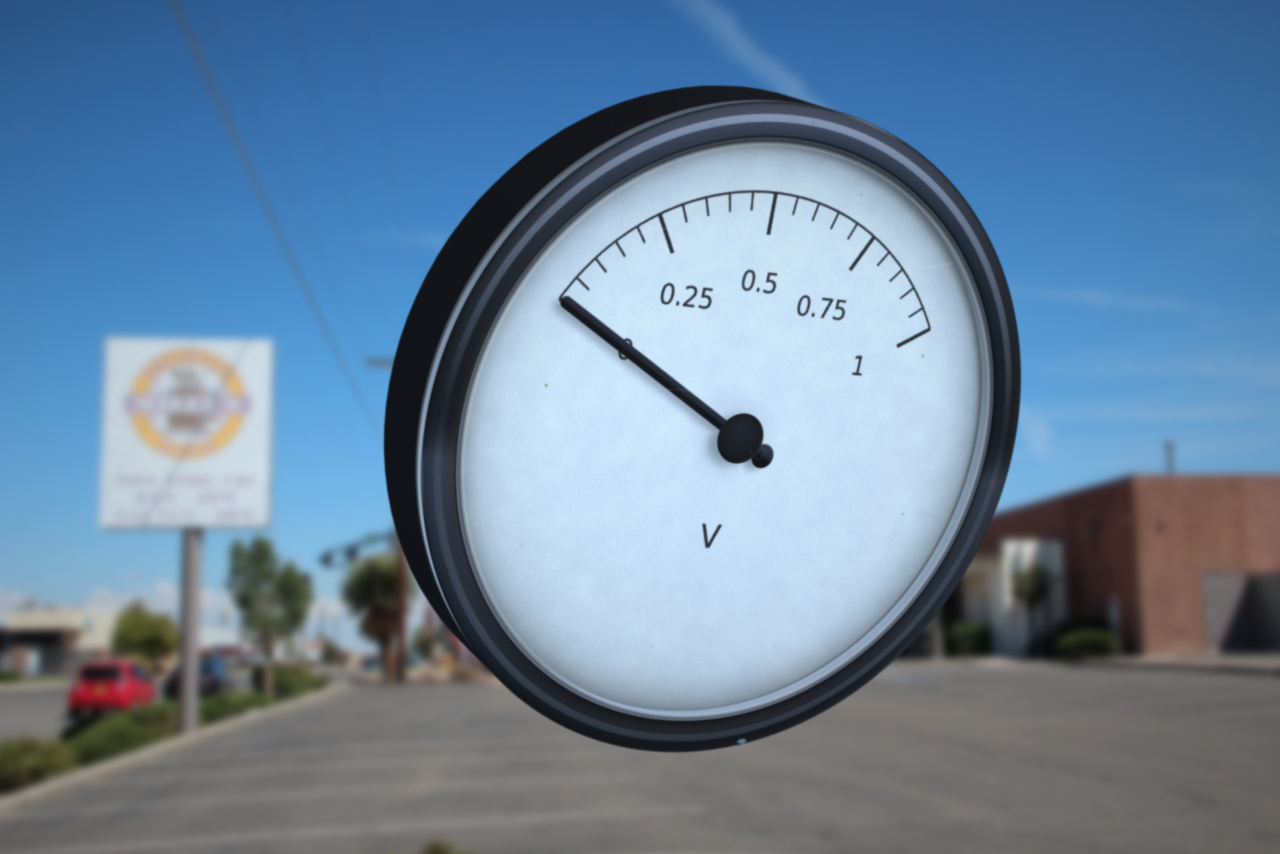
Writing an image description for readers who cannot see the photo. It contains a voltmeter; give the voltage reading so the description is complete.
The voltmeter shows 0 V
